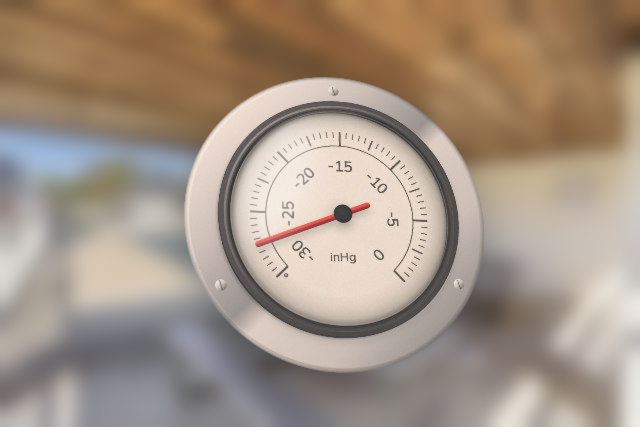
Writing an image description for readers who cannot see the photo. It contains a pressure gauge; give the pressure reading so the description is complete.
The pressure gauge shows -27.5 inHg
